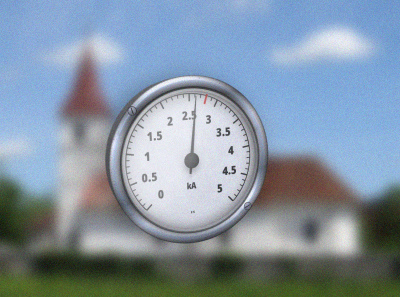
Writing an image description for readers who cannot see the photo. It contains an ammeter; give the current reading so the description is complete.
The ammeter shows 2.6 kA
